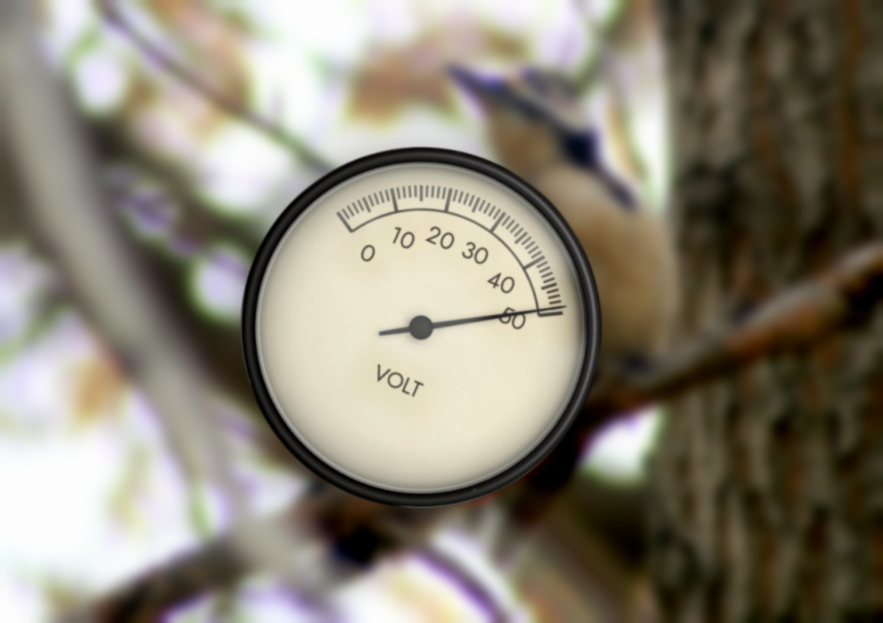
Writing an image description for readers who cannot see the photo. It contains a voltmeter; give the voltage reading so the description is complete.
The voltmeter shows 49 V
